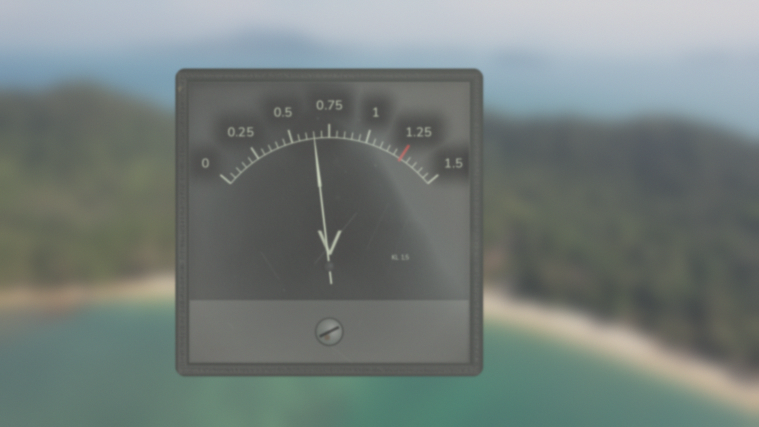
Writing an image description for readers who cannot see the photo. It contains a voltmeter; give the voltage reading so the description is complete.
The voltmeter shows 0.65 V
